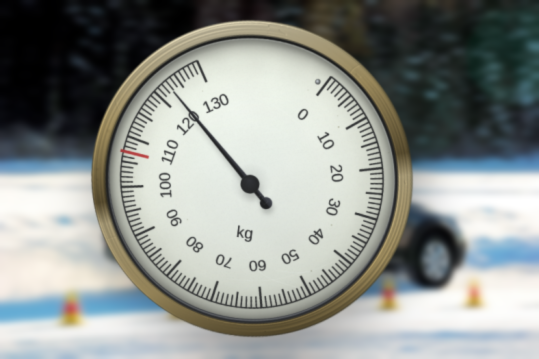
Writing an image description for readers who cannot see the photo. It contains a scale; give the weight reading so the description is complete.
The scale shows 123 kg
